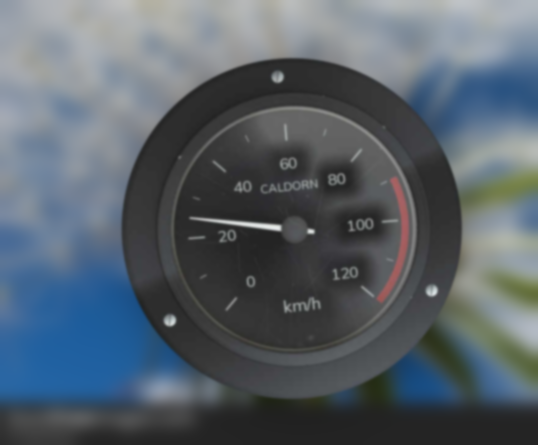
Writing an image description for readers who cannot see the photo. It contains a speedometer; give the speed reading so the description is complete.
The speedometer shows 25 km/h
